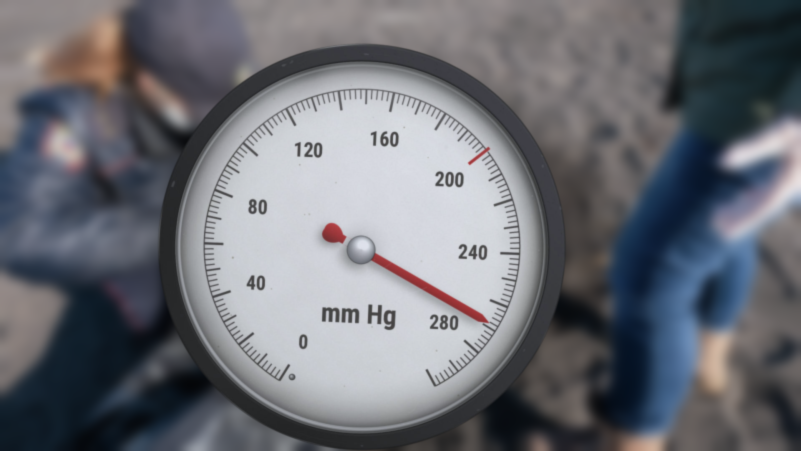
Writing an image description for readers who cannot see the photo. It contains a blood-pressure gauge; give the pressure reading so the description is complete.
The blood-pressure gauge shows 268 mmHg
